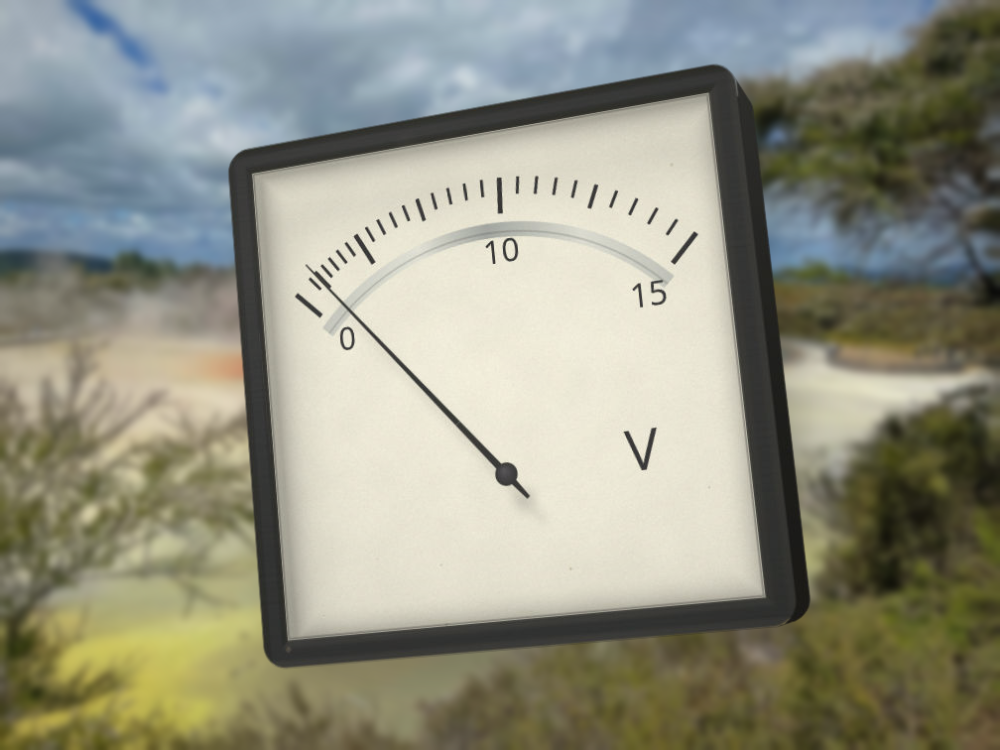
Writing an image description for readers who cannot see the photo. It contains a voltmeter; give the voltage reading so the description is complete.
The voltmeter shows 2.5 V
